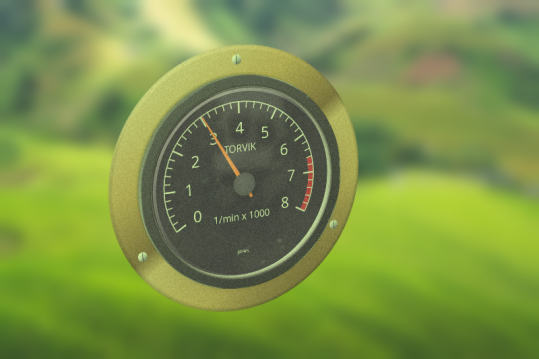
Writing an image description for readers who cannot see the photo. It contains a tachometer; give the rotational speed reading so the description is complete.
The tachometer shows 3000 rpm
